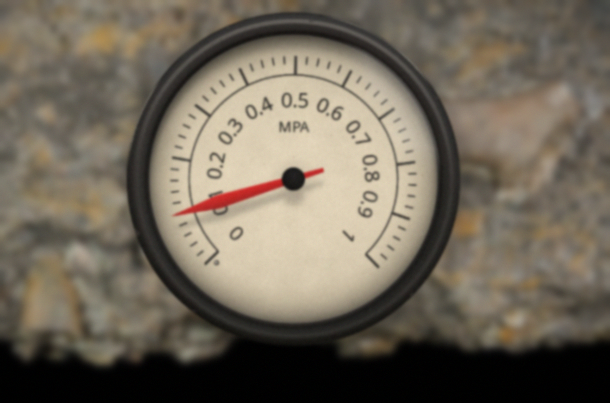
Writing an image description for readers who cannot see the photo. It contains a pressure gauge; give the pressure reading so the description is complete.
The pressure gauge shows 0.1 MPa
